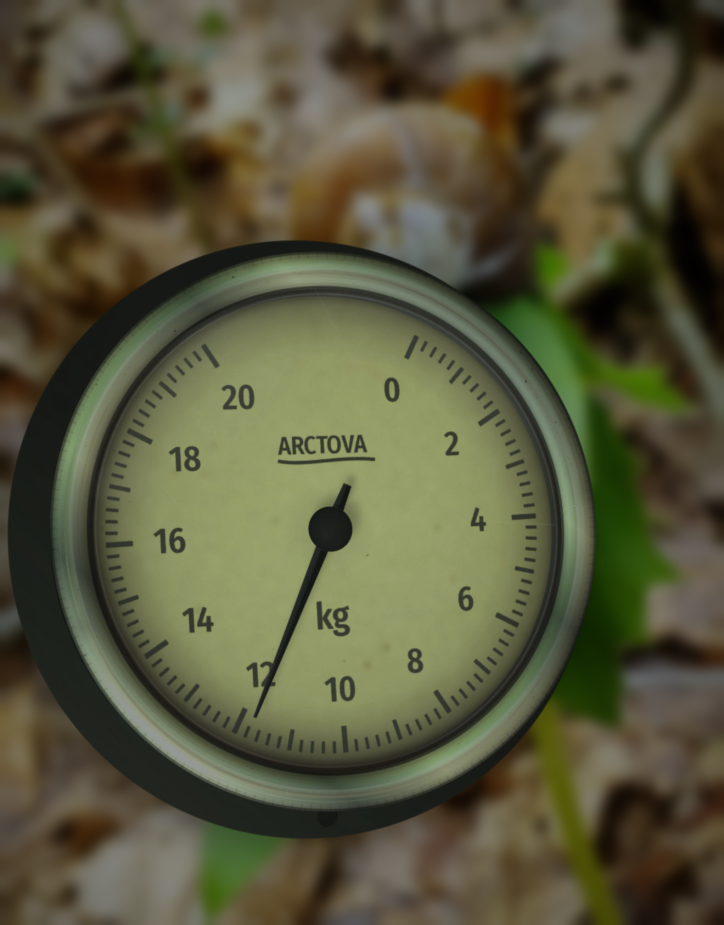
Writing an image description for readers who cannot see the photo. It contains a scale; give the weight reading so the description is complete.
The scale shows 11.8 kg
